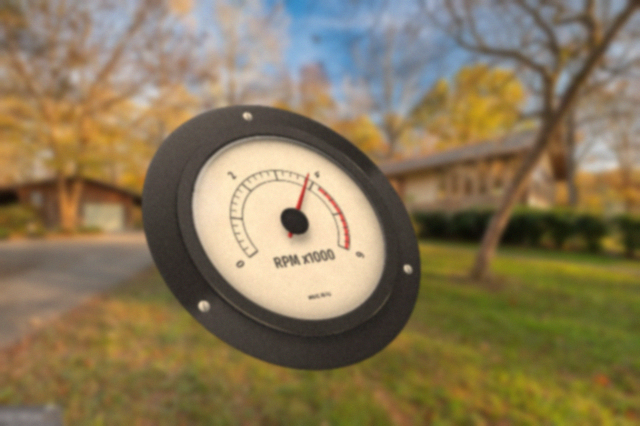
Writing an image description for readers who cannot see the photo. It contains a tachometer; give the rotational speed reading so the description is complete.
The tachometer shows 3800 rpm
